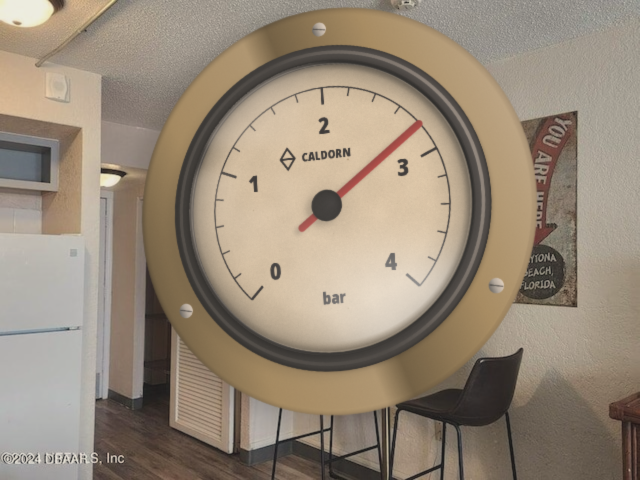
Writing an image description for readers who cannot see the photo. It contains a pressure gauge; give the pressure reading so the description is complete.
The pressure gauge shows 2.8 bar
